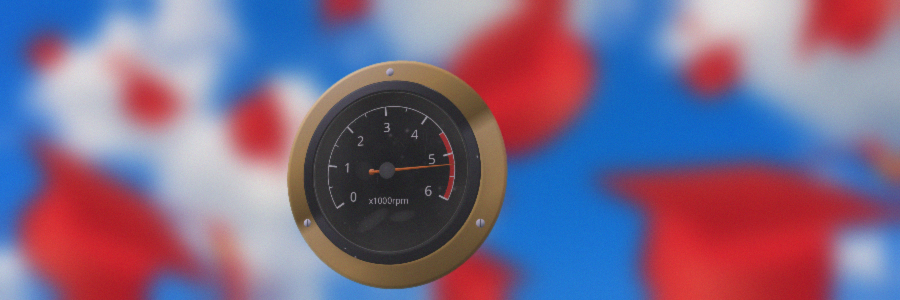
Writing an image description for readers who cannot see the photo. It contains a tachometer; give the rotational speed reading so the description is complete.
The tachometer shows 5250 rpm
